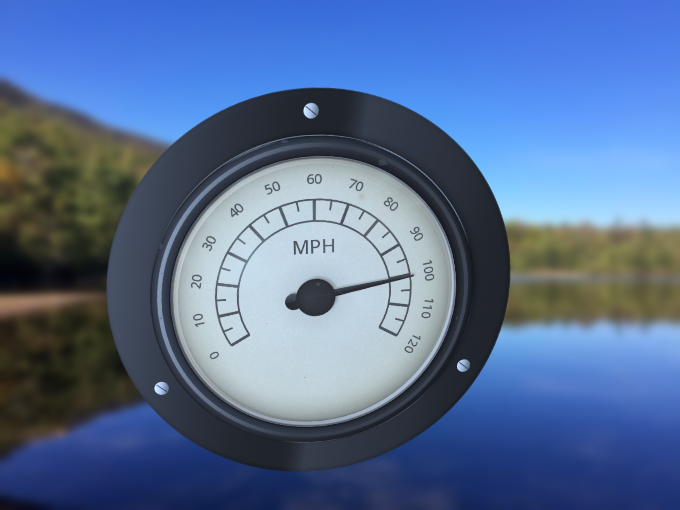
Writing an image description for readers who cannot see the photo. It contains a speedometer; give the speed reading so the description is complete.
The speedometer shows 100 mph
